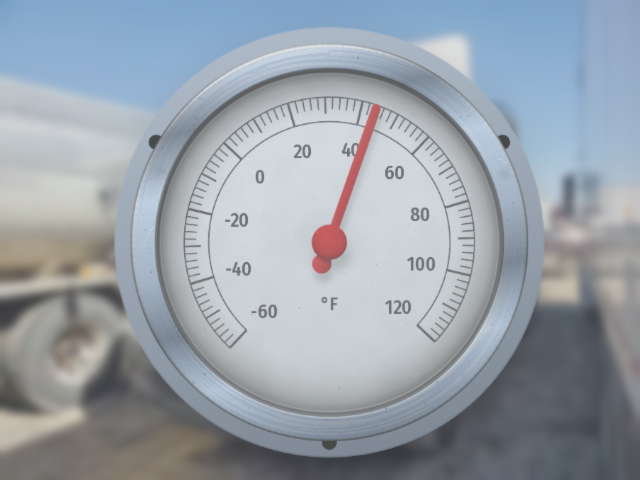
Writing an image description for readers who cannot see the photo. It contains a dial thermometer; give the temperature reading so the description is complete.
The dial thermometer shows 44 °F
